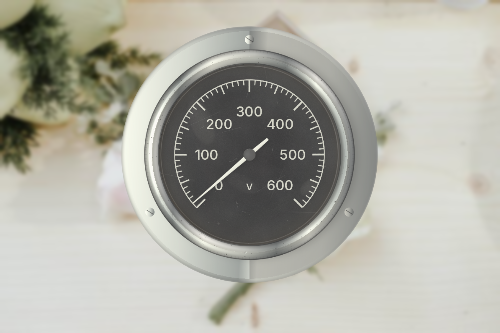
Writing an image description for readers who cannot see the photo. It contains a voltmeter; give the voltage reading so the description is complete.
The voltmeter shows 10 V
